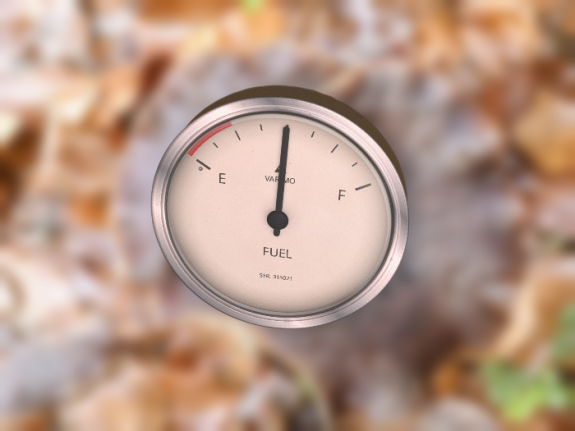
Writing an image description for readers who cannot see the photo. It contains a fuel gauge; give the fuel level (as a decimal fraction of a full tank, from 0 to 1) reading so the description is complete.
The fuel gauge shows 0.5
